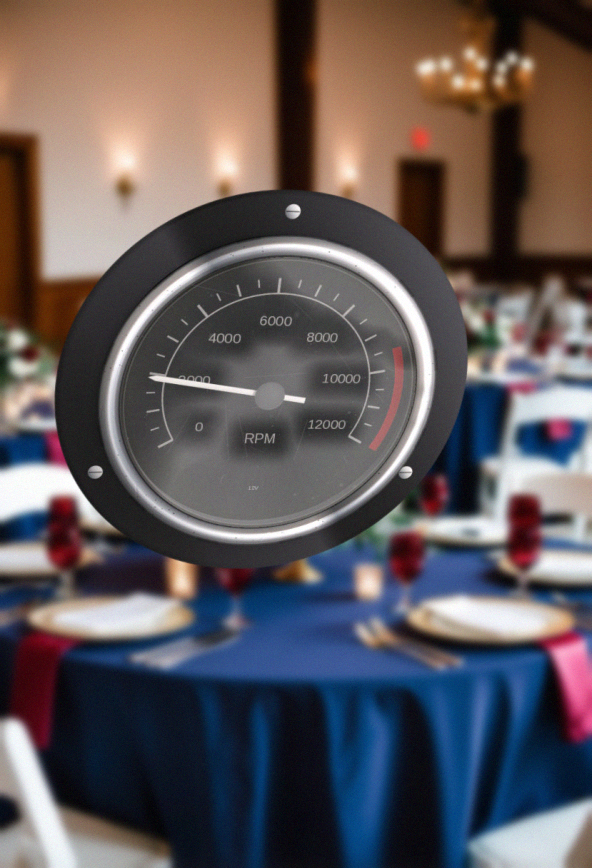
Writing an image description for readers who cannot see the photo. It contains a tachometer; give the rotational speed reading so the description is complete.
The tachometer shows 2000 rpm
